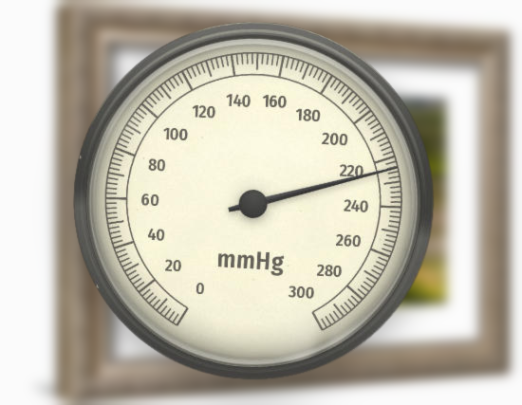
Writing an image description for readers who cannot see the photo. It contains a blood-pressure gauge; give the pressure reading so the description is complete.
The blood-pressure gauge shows 224 mmHg
